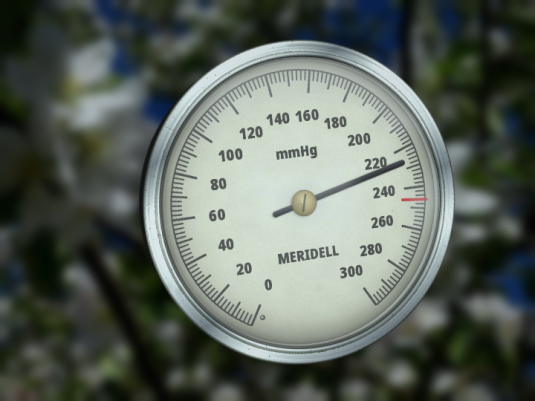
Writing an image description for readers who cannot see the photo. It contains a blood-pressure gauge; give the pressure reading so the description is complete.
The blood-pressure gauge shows 226 mmHg
